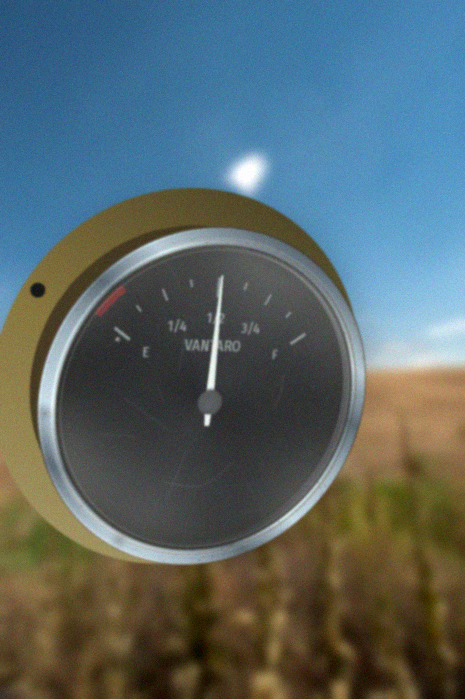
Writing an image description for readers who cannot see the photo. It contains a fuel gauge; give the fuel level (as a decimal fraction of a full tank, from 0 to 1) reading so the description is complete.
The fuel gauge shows 0.5
